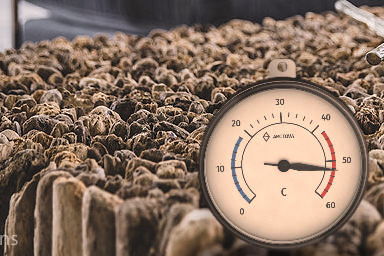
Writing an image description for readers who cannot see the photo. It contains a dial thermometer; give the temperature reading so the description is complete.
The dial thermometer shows 52 °C
